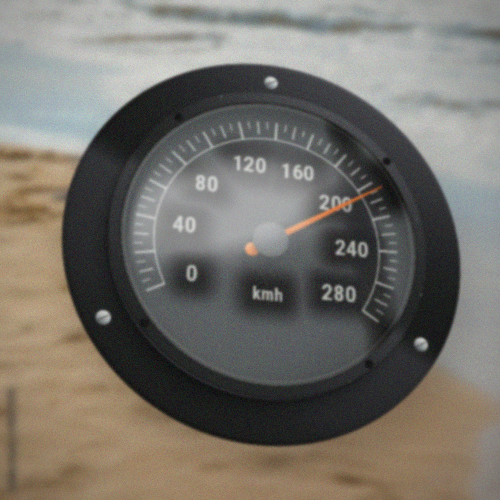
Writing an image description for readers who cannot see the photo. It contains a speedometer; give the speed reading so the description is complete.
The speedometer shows 205 km/h
